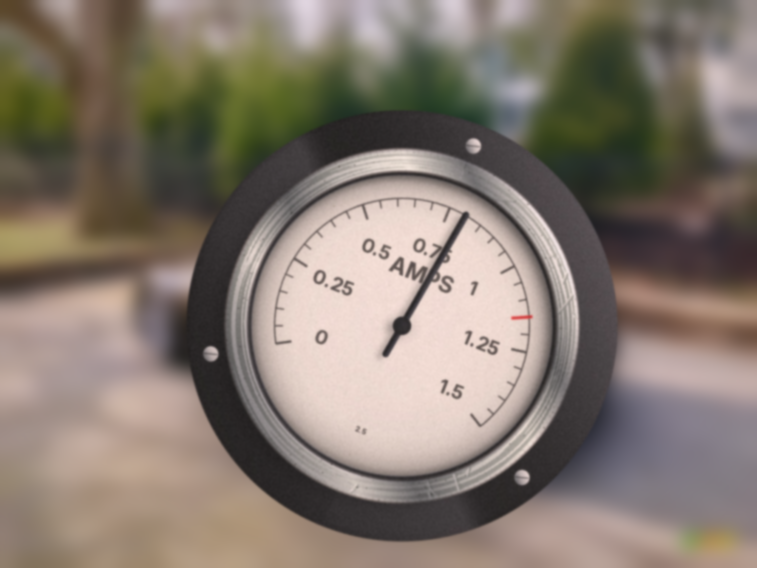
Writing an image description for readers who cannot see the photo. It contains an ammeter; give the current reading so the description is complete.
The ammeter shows 0.8 A
